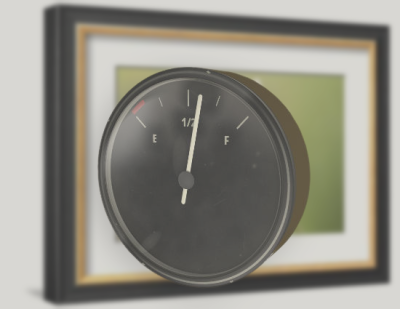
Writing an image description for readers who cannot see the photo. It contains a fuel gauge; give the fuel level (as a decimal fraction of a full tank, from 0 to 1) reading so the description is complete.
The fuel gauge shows 0.625
